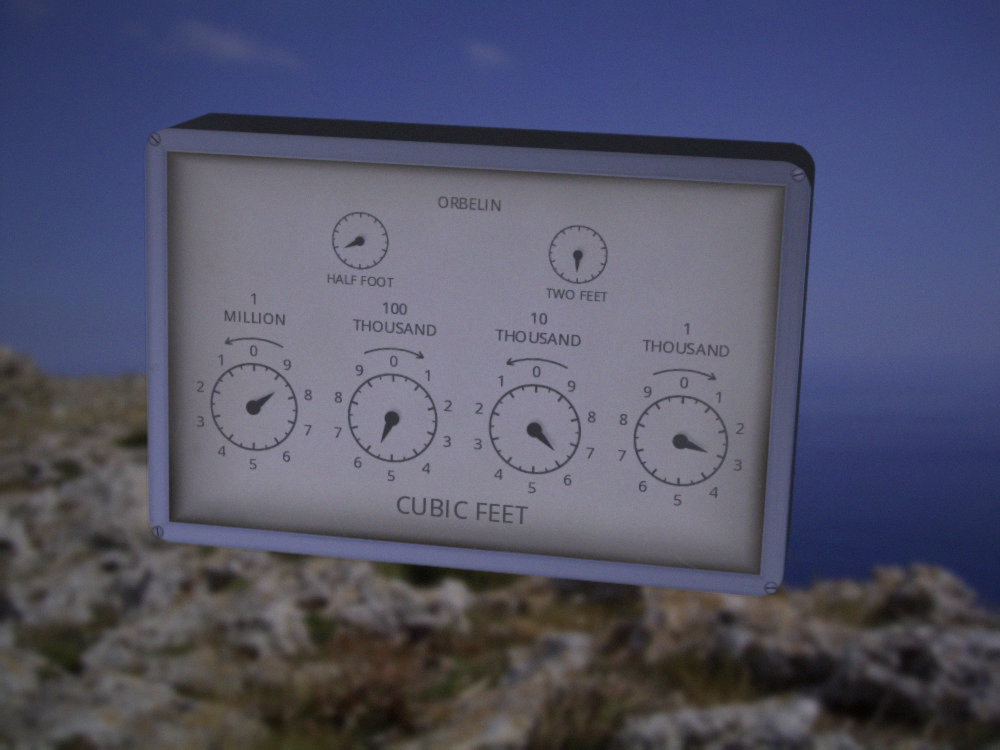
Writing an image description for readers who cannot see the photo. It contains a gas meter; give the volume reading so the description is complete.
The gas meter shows 856300 ft³
